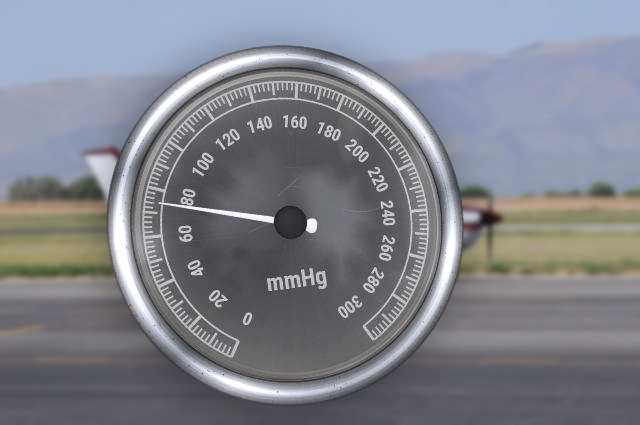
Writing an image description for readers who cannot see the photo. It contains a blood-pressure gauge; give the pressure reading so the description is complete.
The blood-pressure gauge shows 74 mmHg
